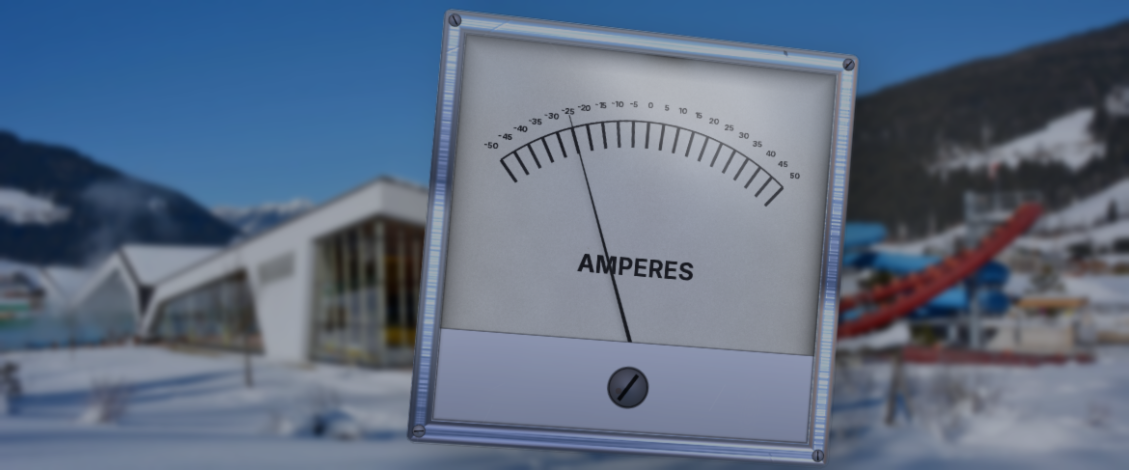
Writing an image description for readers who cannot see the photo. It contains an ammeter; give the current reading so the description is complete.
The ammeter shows -25 A
